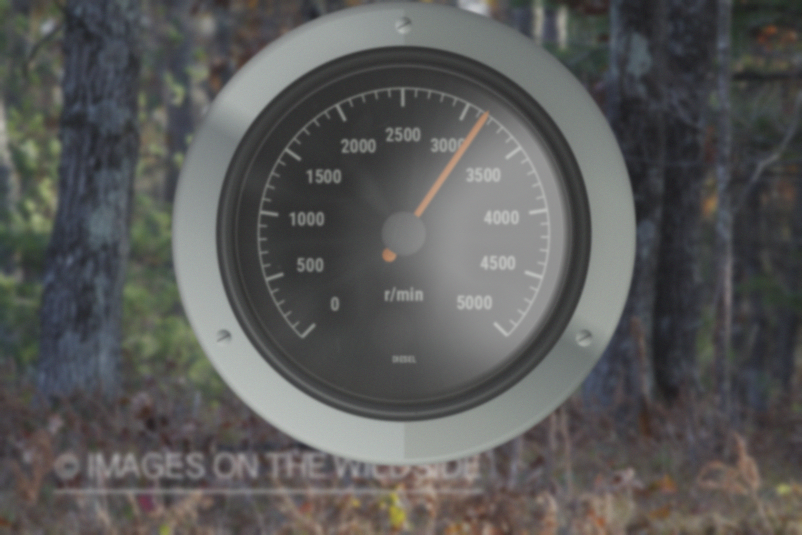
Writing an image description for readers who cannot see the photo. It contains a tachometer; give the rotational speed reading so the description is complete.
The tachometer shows 3150 rpm
